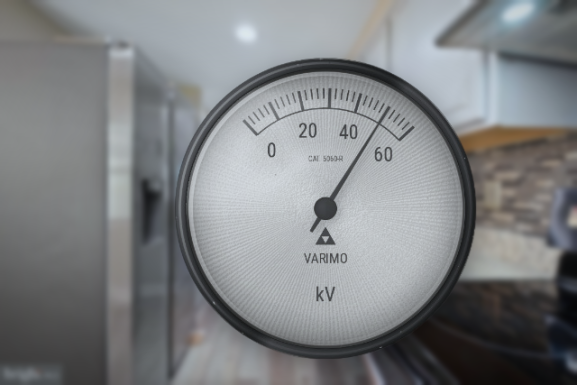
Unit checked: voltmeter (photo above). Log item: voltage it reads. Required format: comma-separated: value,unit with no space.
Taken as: 50,kV
